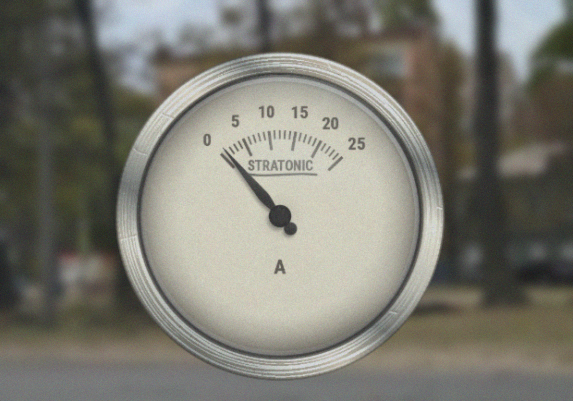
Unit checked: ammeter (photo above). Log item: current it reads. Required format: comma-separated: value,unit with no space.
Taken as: 1,A
